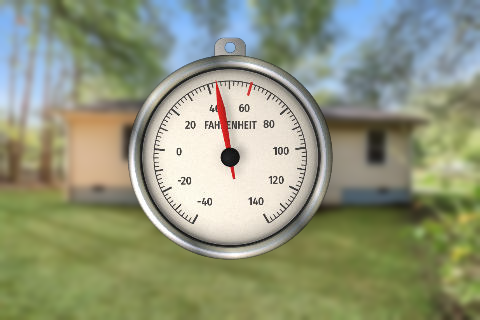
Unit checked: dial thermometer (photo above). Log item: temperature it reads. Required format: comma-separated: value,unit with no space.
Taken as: 44,°F
